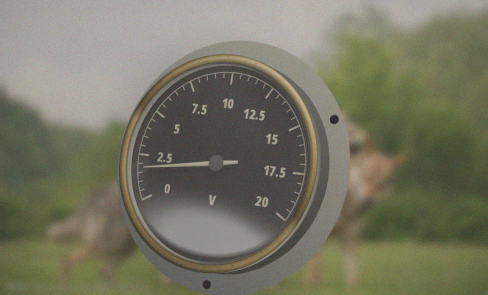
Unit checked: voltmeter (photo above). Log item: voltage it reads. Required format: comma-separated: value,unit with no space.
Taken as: 1.75,V
